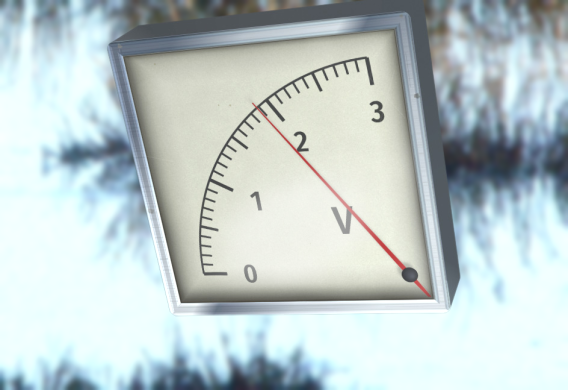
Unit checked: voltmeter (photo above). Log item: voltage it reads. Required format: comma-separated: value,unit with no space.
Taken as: 1.9,V
